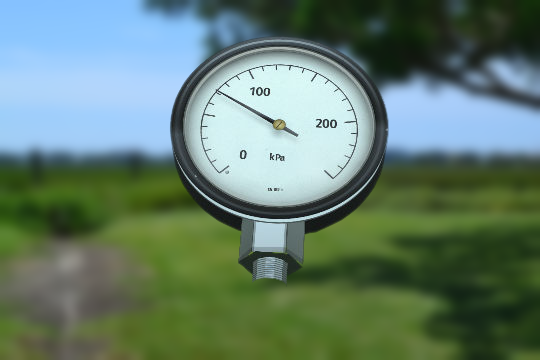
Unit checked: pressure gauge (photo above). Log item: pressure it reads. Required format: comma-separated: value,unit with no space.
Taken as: 70,kPa
